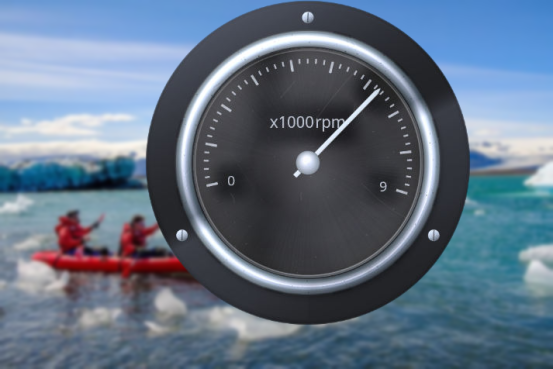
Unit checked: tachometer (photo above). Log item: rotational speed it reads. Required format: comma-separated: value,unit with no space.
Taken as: 6300,rpm
